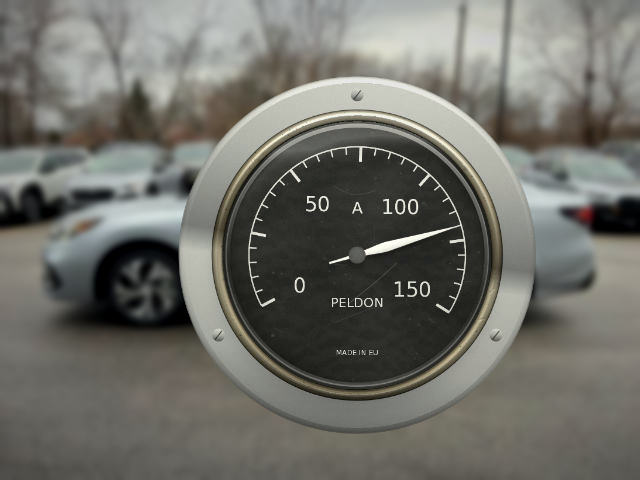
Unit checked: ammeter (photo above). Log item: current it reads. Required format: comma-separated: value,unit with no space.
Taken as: 120,A
